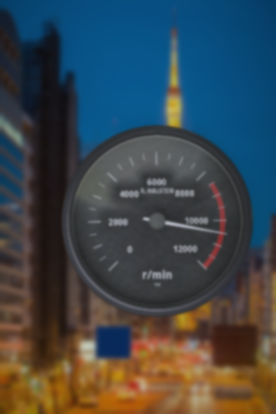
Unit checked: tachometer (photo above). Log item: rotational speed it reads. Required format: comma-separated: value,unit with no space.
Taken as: 10500,rpm
